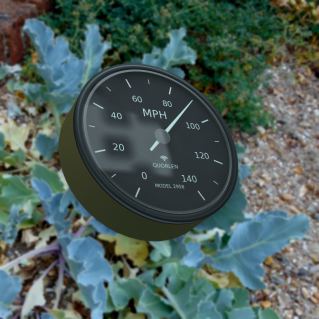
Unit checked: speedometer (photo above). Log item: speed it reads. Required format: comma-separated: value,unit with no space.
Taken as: 90,mph
